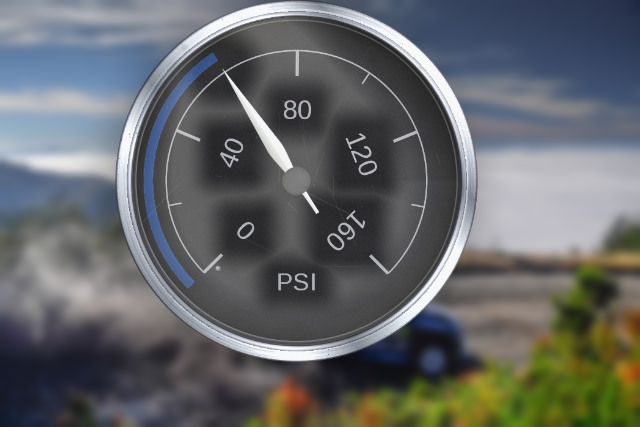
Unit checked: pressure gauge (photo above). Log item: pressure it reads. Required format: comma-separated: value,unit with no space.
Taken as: 60,psi
